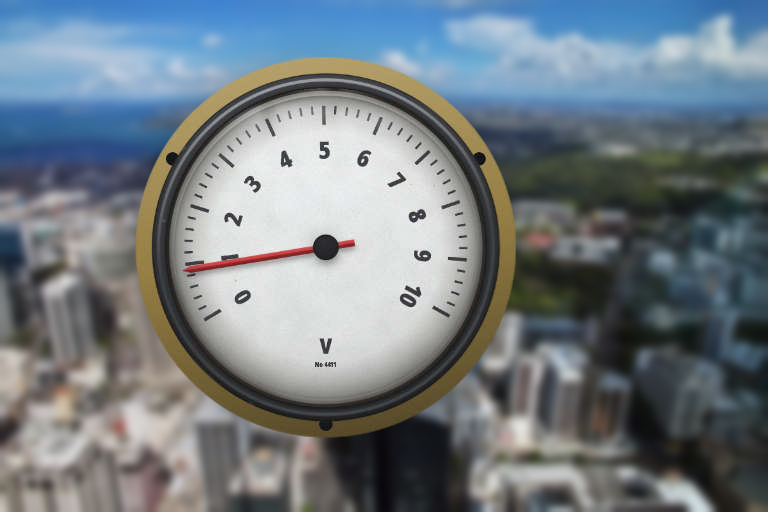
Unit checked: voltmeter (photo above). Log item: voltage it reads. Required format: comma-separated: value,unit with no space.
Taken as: 0.9,V
